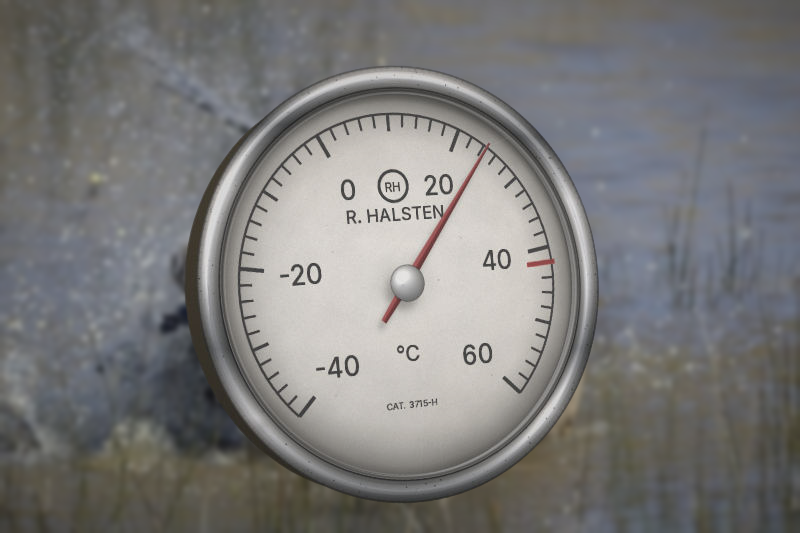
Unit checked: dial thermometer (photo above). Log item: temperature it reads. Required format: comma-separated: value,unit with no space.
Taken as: 24,°C
